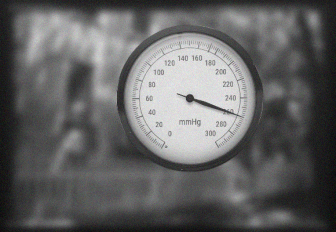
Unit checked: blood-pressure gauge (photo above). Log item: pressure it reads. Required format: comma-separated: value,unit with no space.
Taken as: 260,mmHg
